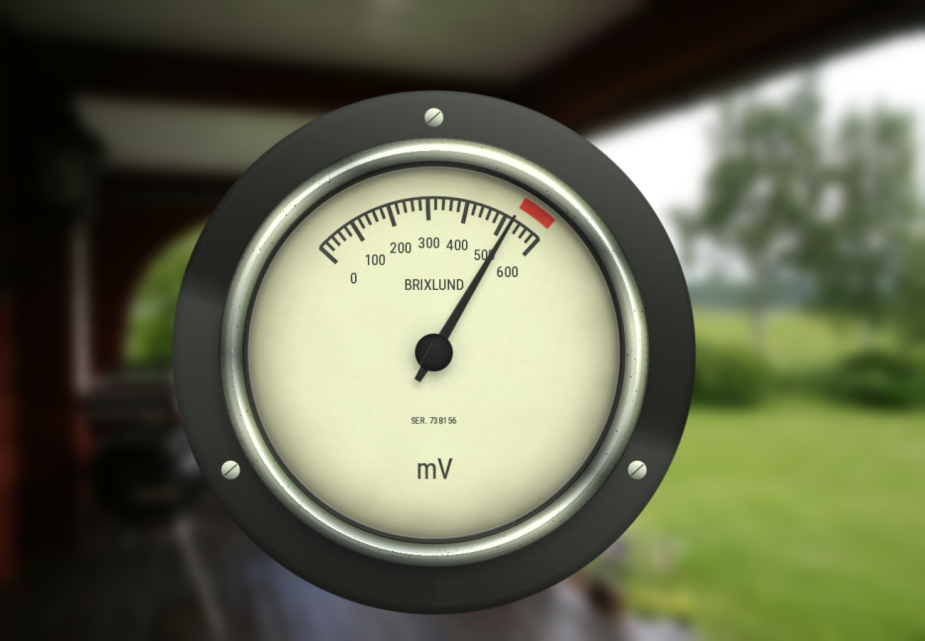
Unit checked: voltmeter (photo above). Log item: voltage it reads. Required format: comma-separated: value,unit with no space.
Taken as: 520,mV
